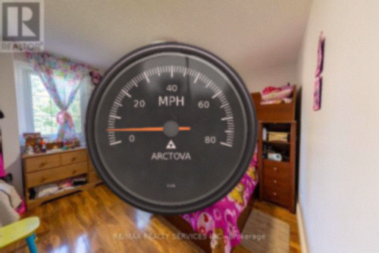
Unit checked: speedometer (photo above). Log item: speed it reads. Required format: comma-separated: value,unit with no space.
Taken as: 5,mph
